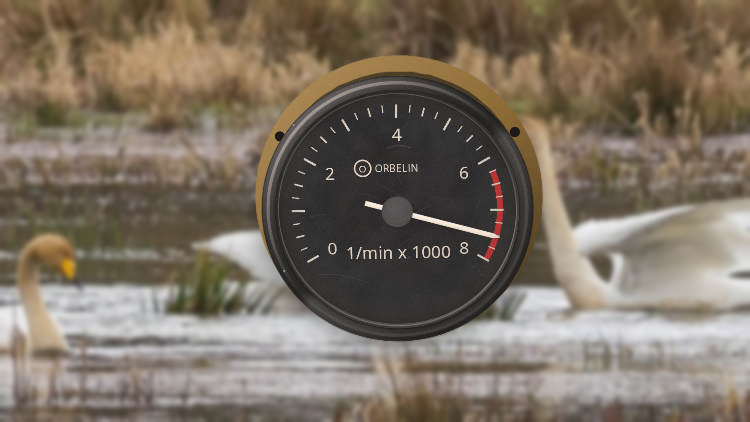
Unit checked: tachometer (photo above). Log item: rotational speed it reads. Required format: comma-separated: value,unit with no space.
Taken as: 7500,rpm
